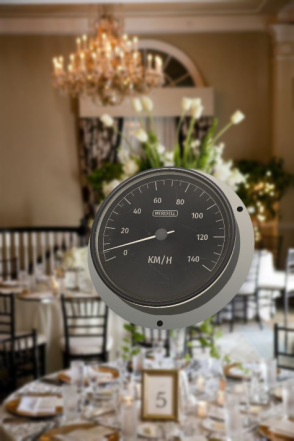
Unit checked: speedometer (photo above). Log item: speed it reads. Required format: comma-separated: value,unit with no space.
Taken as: 5,km/h
